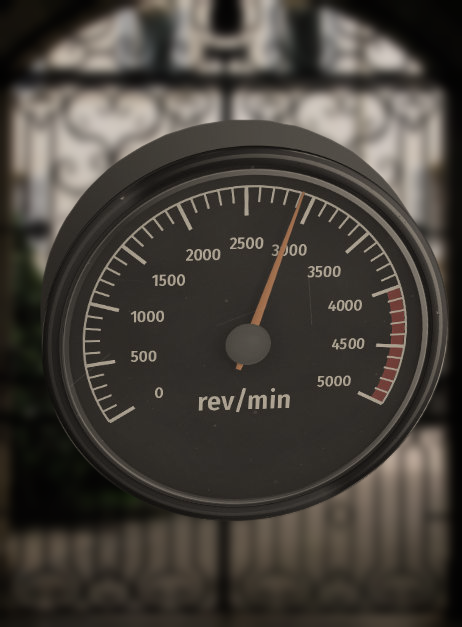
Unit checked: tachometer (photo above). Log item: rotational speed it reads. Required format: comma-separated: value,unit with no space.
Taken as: 2900,rpm
